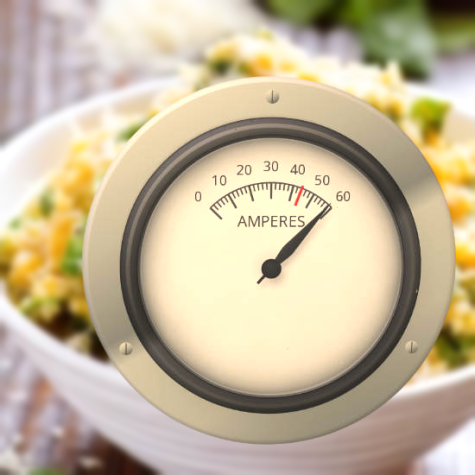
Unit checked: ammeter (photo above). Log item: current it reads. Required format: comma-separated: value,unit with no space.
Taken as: 58,A
